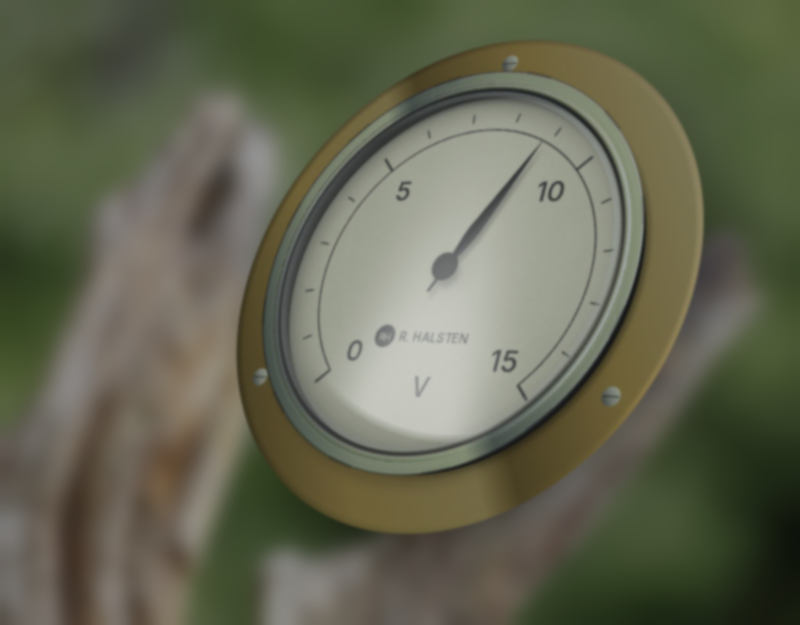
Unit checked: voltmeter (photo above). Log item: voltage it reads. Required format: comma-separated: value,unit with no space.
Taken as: 9,V
